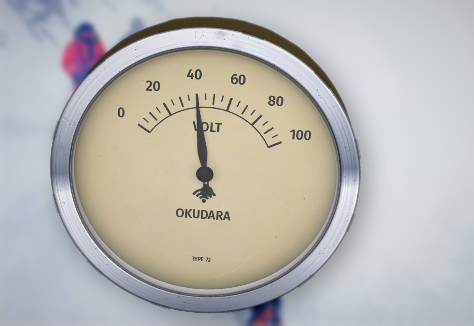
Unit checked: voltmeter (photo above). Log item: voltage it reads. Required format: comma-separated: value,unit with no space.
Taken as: 40,V
